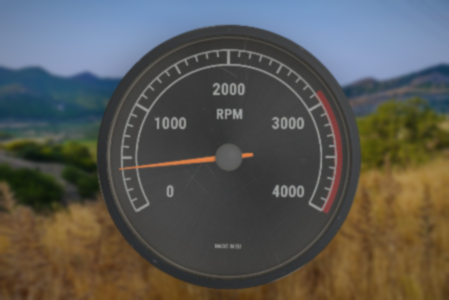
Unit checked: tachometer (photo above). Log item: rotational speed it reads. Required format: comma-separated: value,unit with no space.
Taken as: 400,rpm
